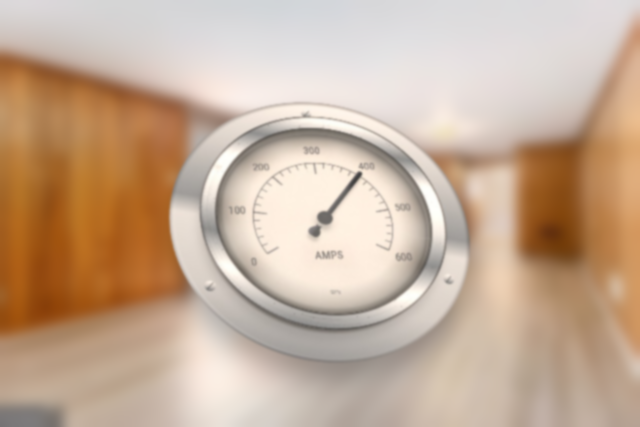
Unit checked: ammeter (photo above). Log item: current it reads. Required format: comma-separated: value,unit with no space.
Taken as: 400,A
